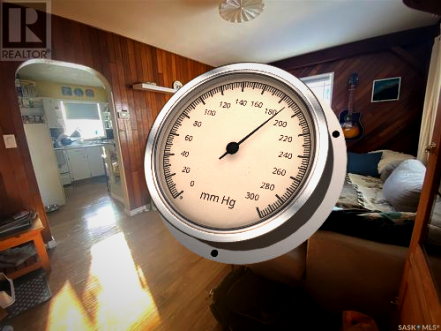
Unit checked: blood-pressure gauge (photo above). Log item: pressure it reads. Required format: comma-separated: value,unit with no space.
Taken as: 190,mmHg
